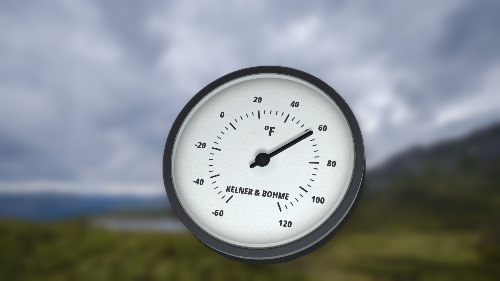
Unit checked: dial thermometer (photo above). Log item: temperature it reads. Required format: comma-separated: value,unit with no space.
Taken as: 60,°F
